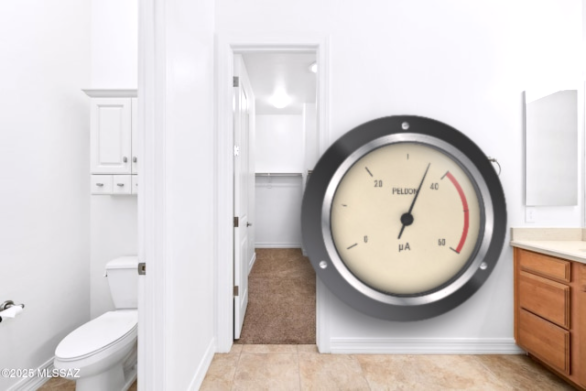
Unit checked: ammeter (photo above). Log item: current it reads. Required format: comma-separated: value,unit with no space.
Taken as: 35,µA
